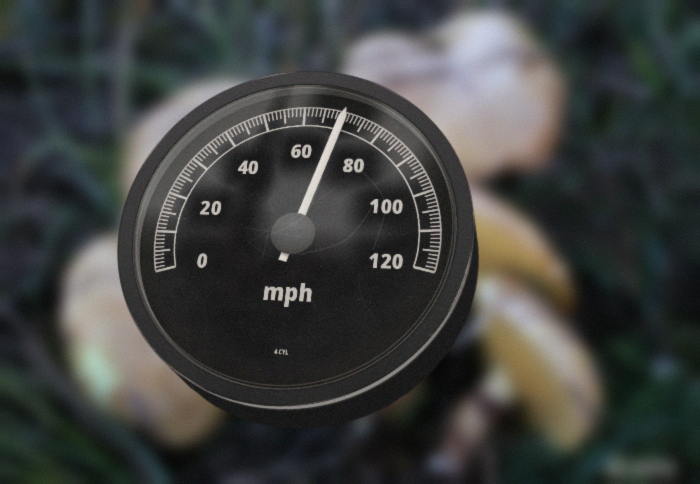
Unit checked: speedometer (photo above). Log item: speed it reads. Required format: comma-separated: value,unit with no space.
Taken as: 70,mph
